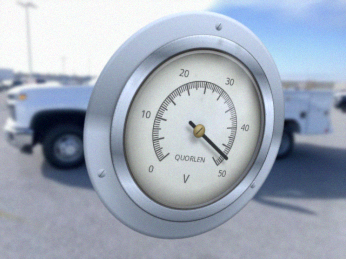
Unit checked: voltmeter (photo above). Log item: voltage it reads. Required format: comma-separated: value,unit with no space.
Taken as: 47.5,V
